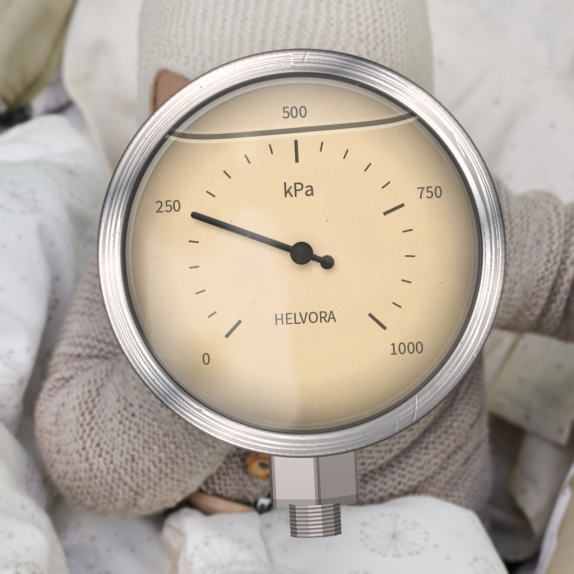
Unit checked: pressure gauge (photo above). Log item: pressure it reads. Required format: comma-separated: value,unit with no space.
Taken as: 250,kPa
